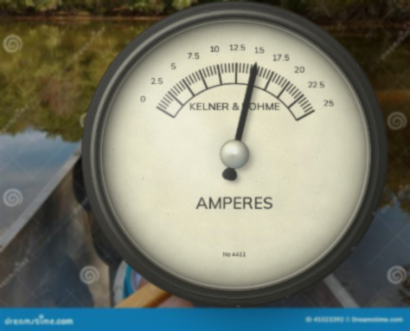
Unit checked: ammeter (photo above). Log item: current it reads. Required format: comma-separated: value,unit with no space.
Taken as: 15,A
